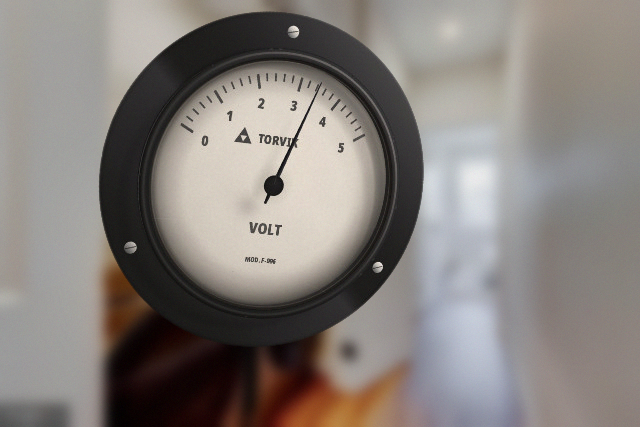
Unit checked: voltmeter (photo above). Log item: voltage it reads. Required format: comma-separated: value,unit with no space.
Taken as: 3.4,V
